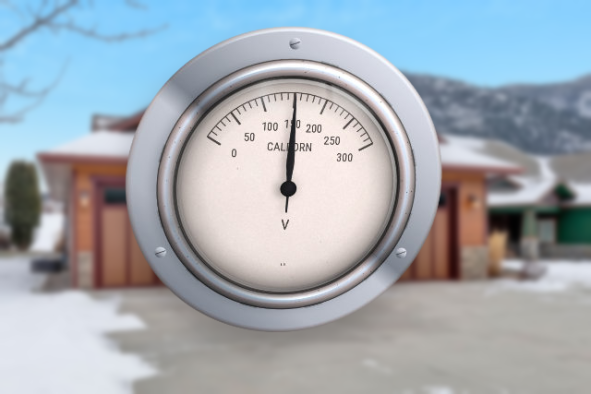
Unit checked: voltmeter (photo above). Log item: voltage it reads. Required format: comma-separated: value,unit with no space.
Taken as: 150,V
